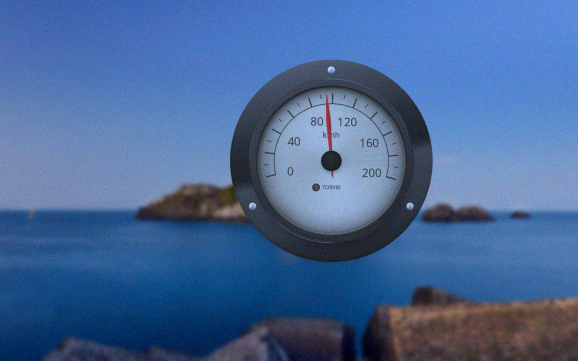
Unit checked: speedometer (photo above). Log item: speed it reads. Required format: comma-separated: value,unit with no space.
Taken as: 95,km/h
